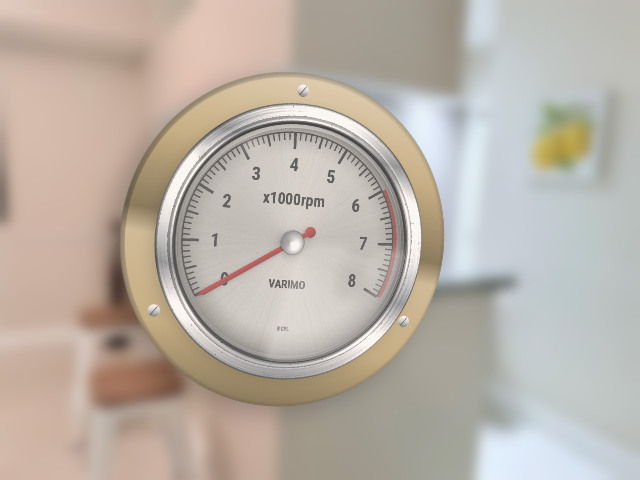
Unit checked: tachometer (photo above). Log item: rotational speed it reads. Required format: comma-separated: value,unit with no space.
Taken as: 0,rpm
